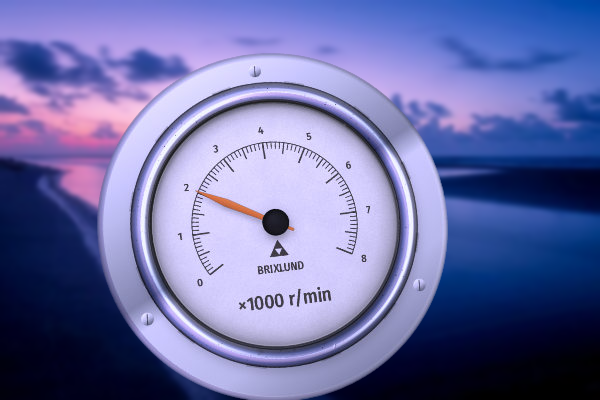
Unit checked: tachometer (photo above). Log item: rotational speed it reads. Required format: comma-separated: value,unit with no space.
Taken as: 2000,rpm
